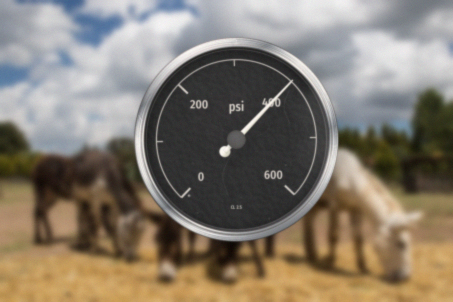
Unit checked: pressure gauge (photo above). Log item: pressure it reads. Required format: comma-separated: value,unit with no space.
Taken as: 400,psi
